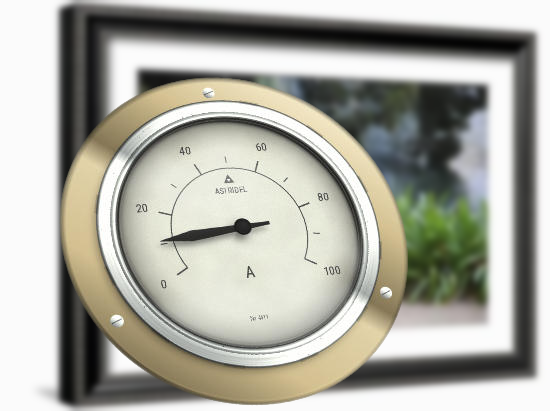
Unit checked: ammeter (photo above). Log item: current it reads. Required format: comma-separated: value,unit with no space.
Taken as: 10,A
